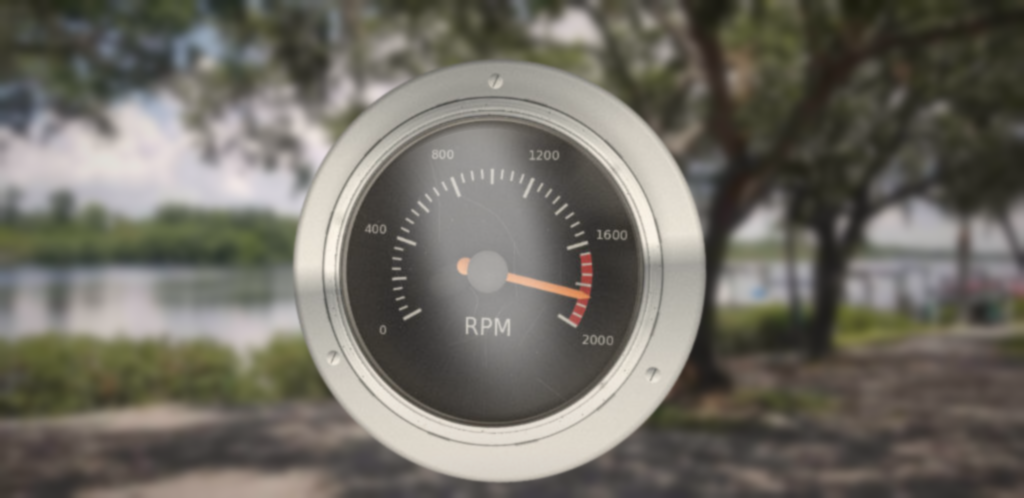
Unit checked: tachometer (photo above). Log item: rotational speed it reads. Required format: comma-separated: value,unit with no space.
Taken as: 1850,rpm
